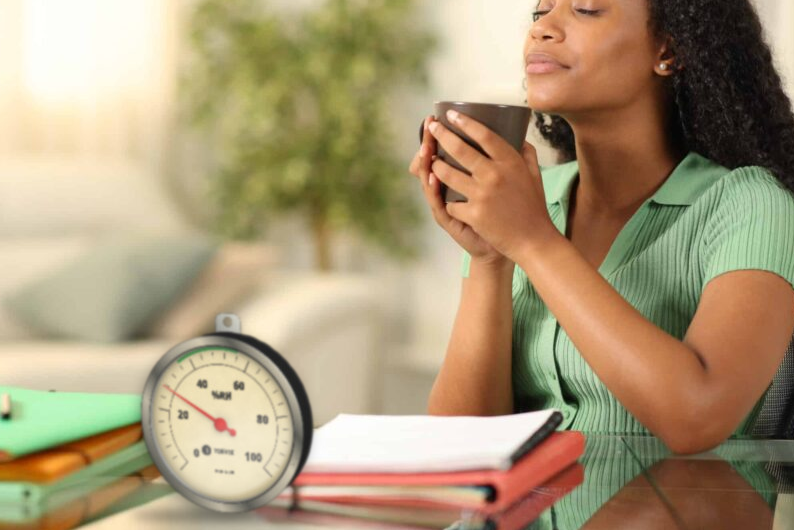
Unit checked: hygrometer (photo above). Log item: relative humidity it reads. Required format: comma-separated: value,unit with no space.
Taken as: 28,%
